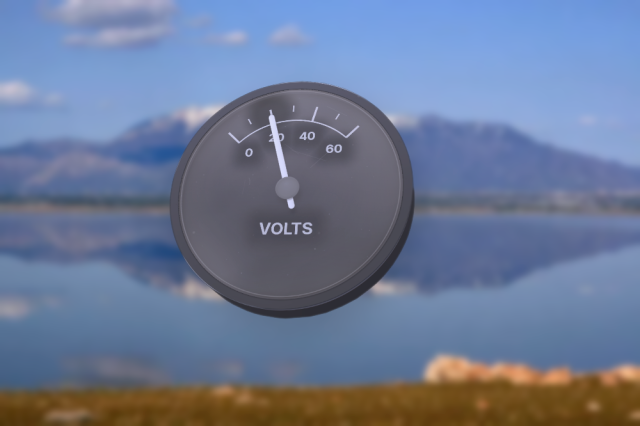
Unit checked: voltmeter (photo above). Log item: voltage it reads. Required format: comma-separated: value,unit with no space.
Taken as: 20,V
